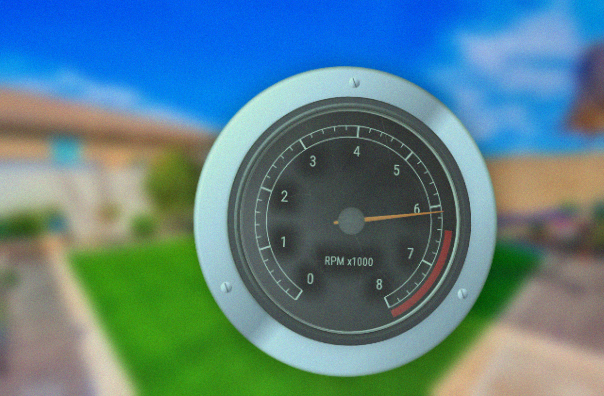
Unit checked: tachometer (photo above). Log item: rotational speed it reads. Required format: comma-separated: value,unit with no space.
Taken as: 6100,rpm
